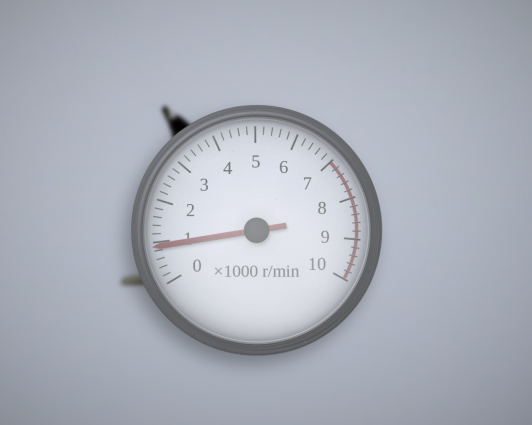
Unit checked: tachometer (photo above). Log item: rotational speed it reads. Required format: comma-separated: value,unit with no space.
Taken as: 900,rpm
